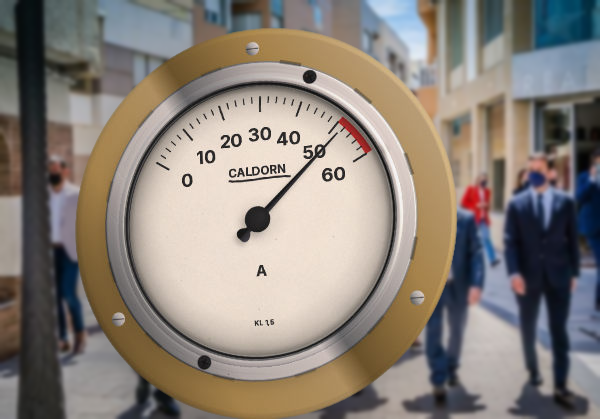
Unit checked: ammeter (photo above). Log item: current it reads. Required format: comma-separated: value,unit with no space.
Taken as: 52,A
